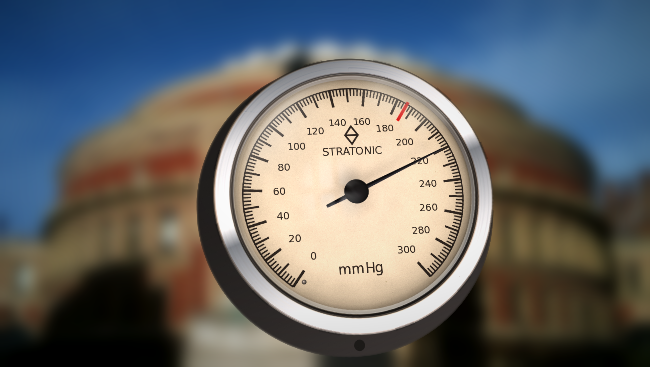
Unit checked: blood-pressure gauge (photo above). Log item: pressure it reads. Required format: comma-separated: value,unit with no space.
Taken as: 220,mmHg
